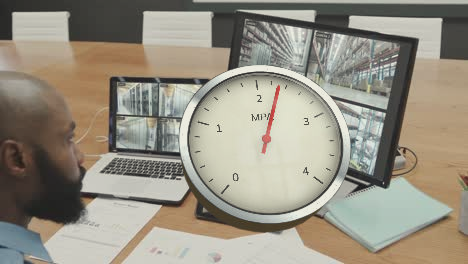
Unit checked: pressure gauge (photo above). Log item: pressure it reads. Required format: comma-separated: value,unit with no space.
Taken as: 2.3,MPa
